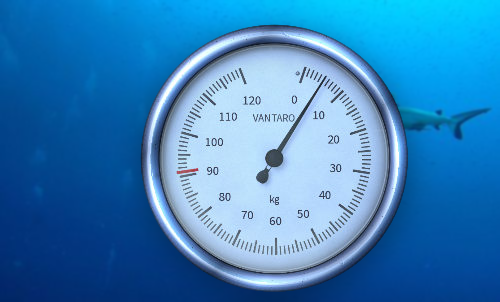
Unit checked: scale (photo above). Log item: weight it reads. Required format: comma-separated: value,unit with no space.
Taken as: 5,kg
